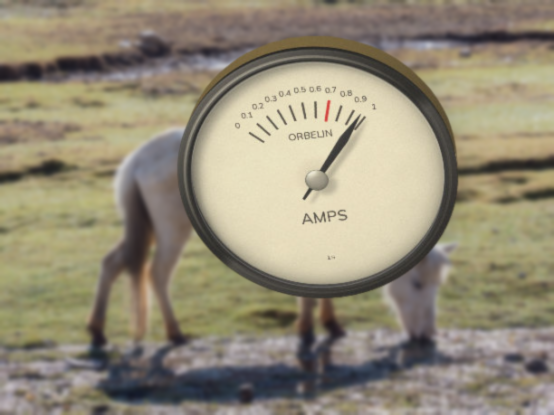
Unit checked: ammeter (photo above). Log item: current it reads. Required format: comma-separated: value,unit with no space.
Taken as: 0.95,A
